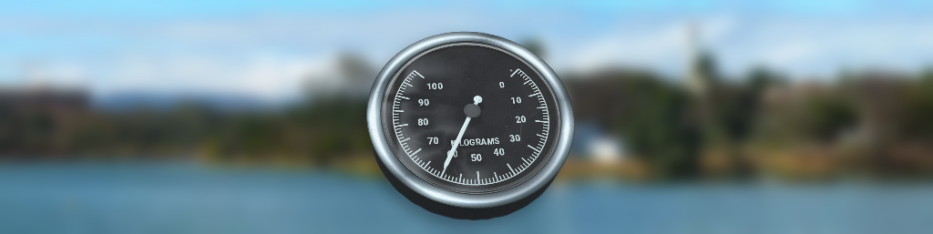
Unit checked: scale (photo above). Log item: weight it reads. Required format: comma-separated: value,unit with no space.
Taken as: 60,kg
